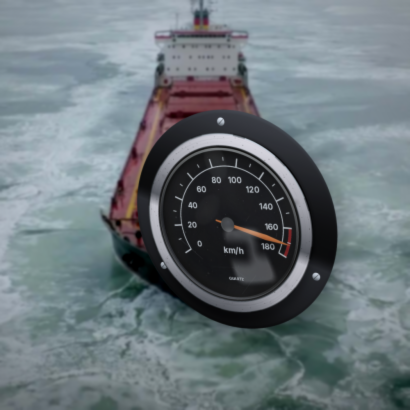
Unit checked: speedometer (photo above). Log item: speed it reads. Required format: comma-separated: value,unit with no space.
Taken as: 170,km/h
